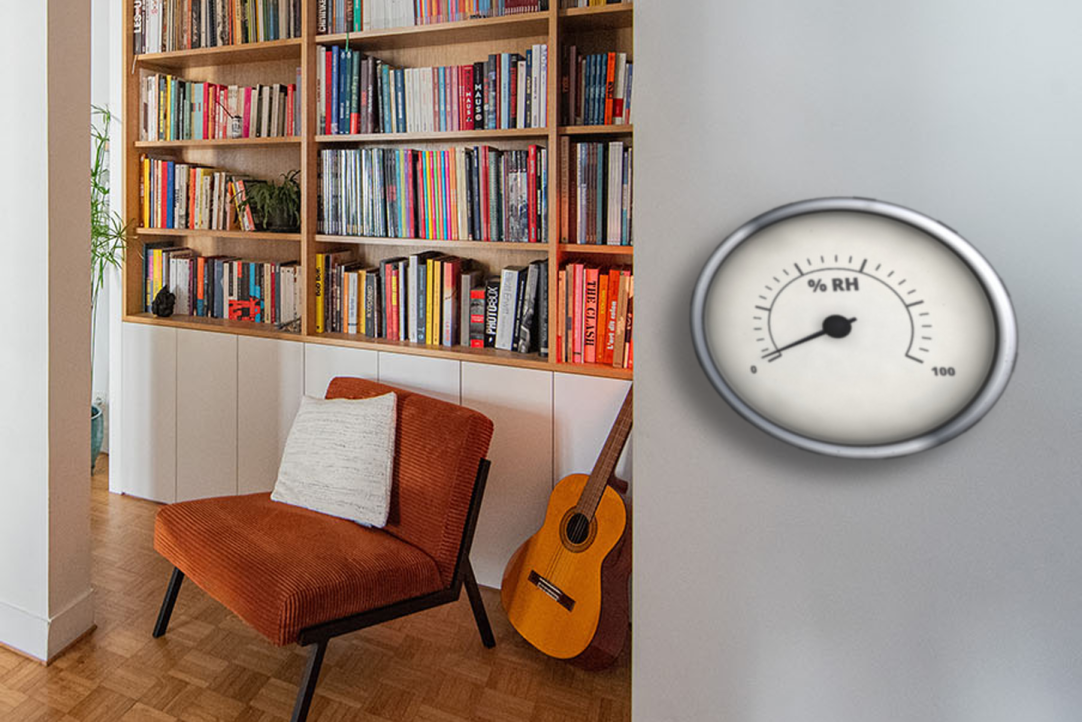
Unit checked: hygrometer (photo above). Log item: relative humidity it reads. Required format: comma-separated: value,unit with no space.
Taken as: 2,%
